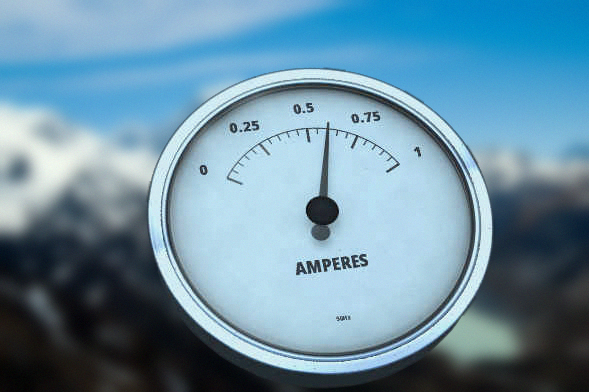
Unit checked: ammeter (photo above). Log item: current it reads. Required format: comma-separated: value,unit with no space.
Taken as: 0.6,A
